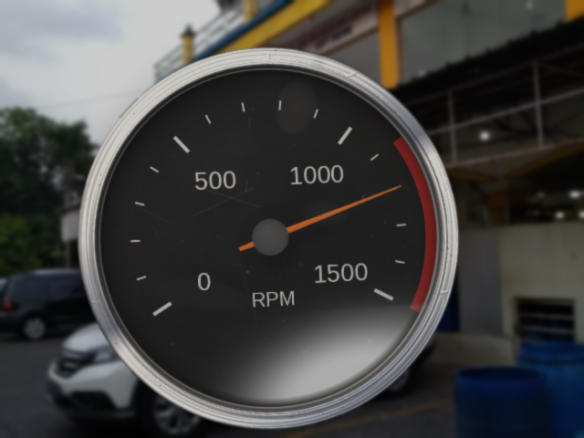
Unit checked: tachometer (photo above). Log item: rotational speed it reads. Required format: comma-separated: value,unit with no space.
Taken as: 1200,rpm
